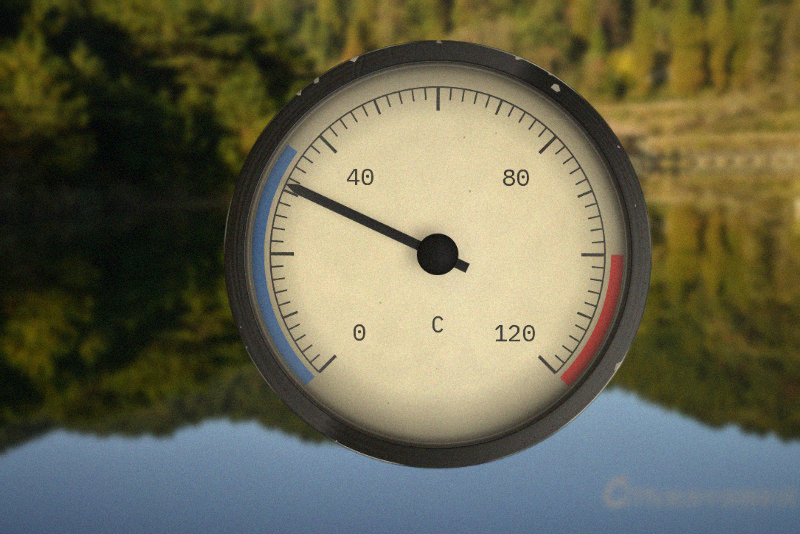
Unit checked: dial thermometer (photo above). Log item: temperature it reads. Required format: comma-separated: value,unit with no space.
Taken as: 31,°C
